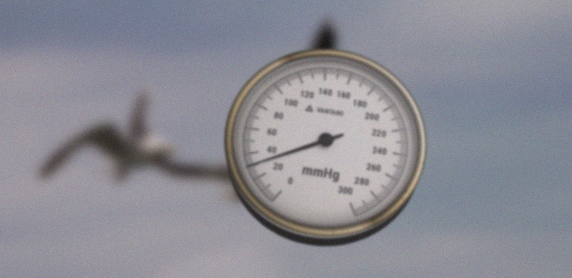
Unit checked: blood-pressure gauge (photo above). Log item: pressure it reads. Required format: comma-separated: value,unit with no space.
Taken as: 30,mmHg
